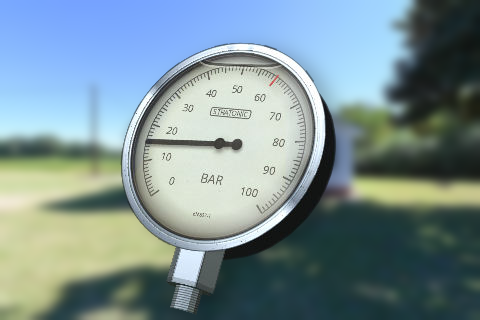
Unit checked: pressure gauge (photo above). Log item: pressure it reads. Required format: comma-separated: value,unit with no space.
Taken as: 15,bar
